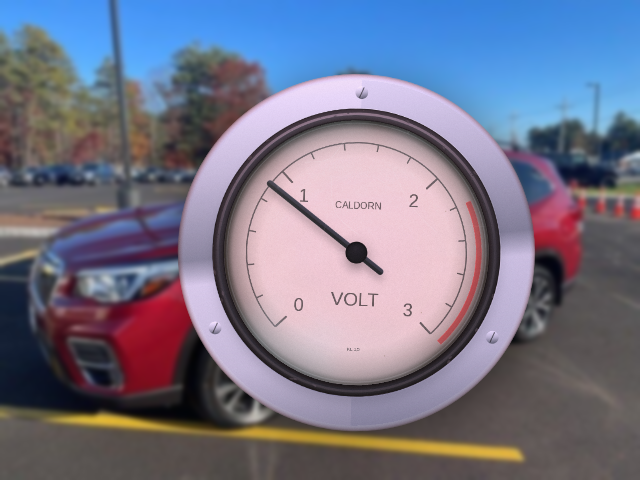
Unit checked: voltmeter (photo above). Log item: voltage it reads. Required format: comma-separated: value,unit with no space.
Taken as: 0.9,V
